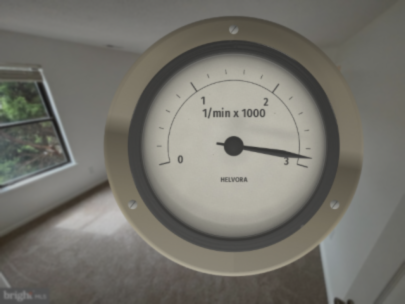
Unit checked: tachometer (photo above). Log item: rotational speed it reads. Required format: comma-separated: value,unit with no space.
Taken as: 2900,rpm
